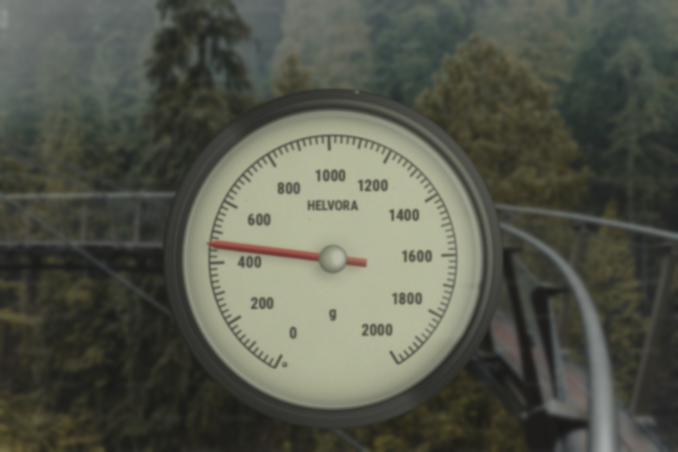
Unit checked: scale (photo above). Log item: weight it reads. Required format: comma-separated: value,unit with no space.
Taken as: 460,g
